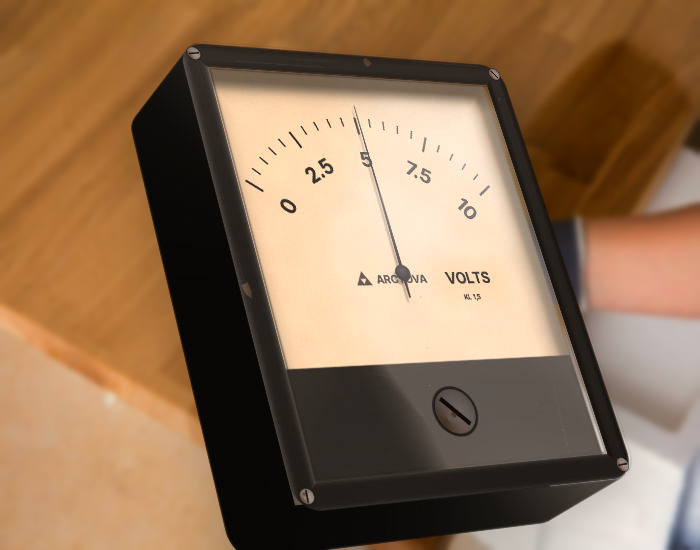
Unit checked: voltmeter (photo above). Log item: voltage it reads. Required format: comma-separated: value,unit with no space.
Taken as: 5,V
